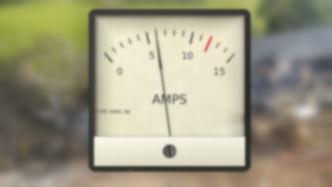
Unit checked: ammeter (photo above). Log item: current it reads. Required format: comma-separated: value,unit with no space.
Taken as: 6,A
